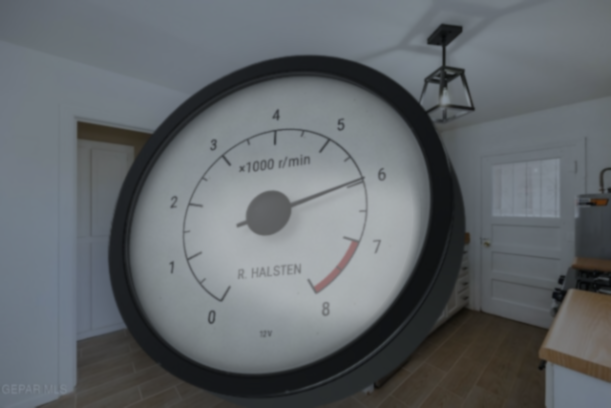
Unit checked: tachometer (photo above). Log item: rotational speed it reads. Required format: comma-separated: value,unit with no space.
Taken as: 6000,rpm
